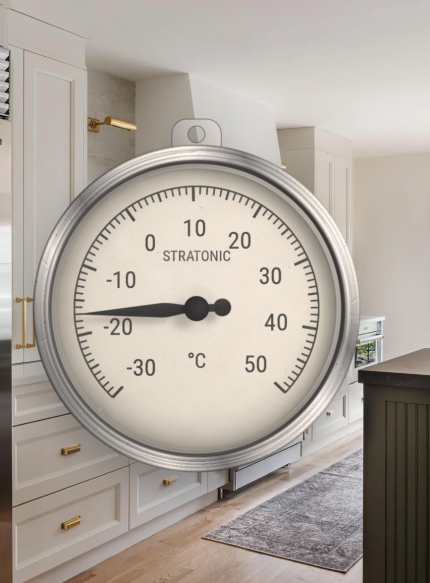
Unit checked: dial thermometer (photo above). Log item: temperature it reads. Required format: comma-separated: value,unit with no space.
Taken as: -17,°C
